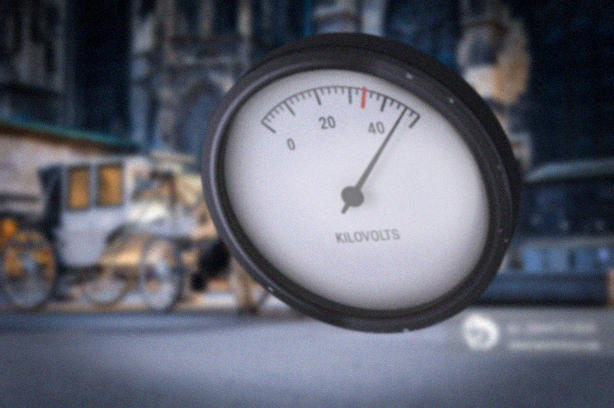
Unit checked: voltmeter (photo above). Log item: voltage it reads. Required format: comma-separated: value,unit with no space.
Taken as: 46,kV
